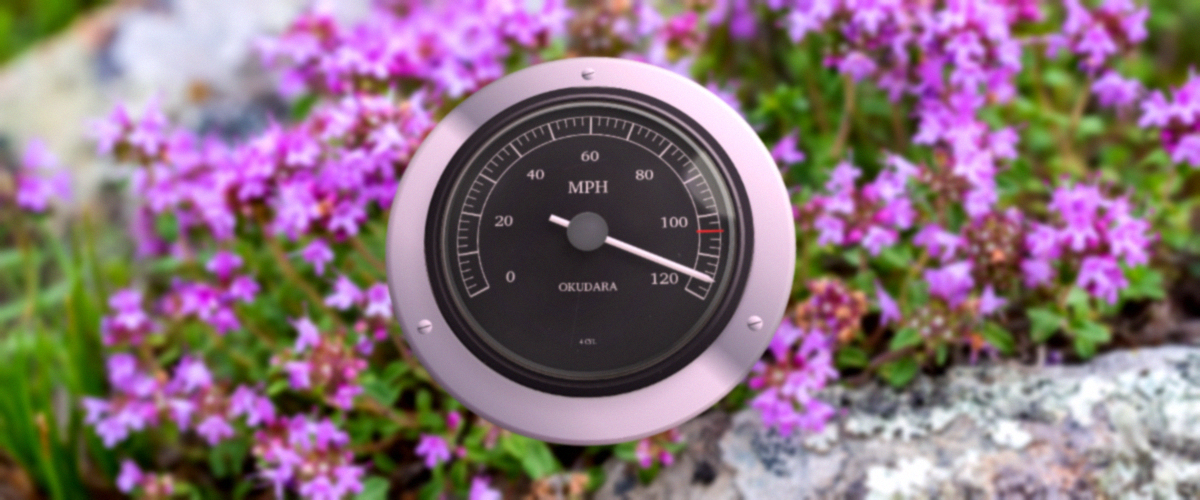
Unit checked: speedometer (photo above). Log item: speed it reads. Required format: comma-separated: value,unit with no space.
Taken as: 116,mph
